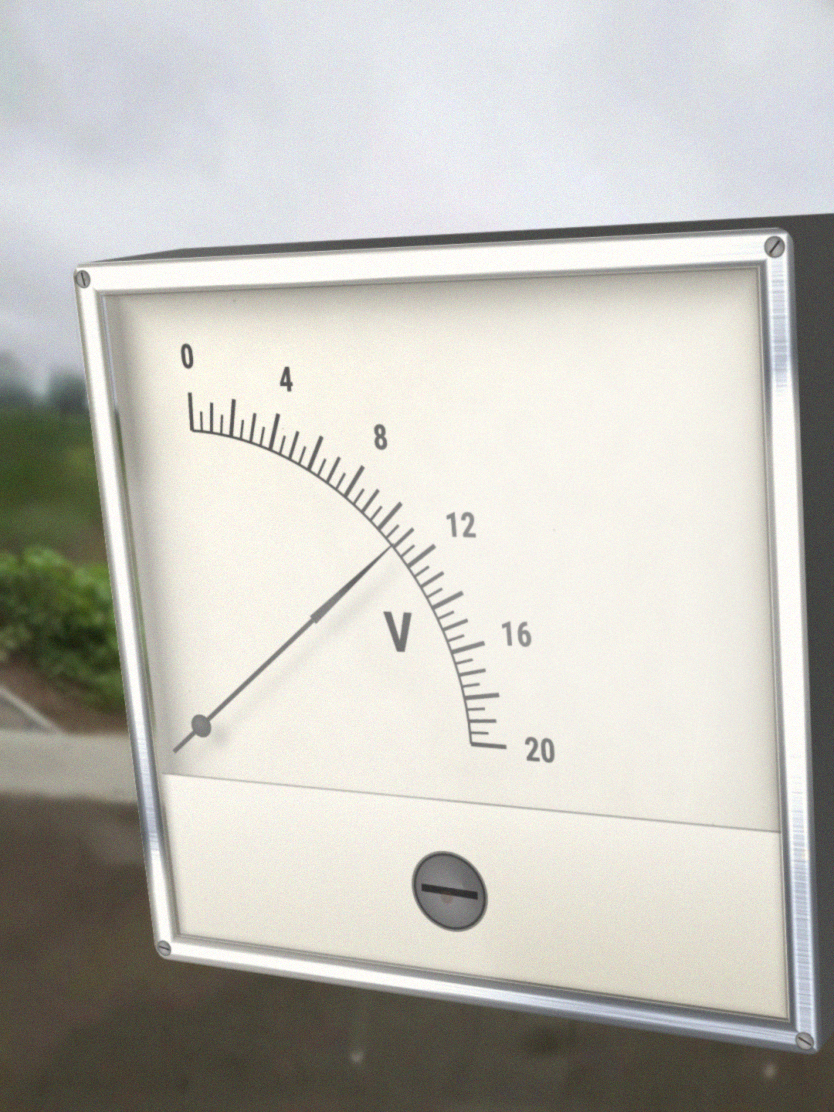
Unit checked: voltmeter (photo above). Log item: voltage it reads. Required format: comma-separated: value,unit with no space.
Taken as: 11,V
